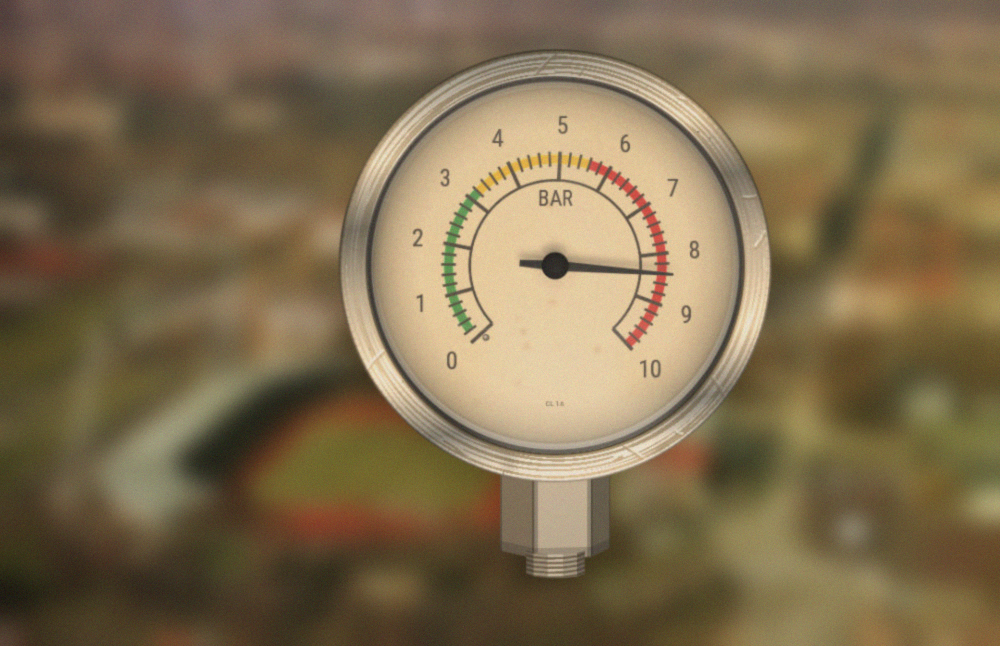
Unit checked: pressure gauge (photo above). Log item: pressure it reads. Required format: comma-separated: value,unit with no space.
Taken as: 8.4,bar
